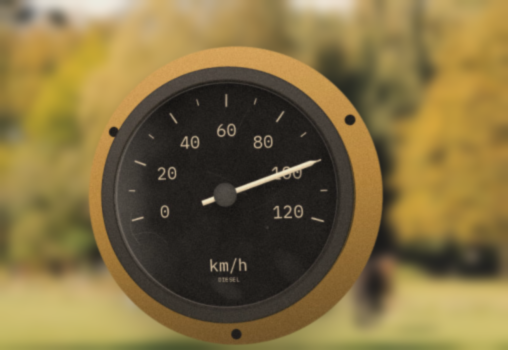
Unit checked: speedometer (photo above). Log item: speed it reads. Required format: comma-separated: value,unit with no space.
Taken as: 100,km/h
